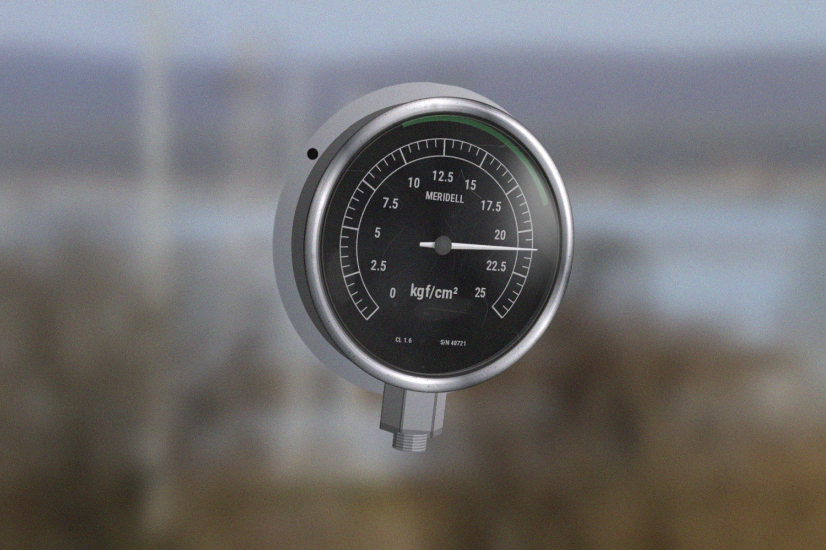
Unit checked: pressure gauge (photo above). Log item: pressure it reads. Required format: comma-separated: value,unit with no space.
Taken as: 21,kg/cm²
